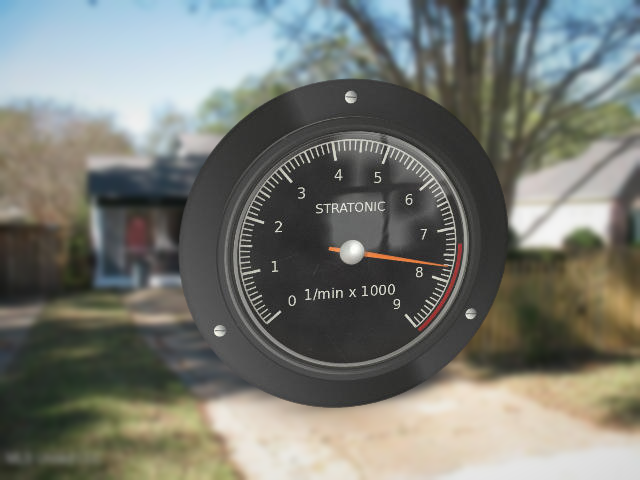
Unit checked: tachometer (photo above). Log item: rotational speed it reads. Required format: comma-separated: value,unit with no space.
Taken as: 7700,rpm
